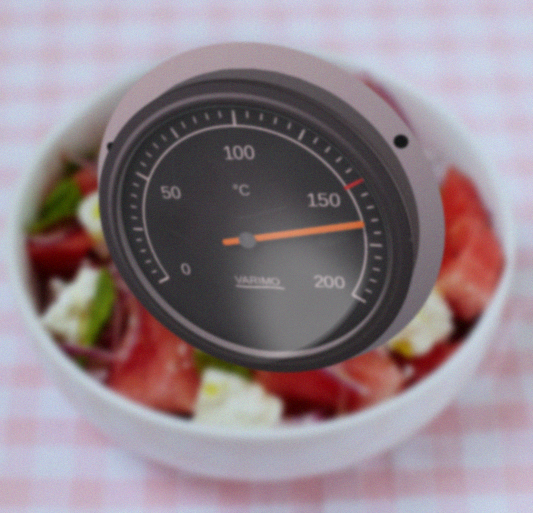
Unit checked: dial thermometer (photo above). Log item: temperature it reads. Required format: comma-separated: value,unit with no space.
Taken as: 165,°C
